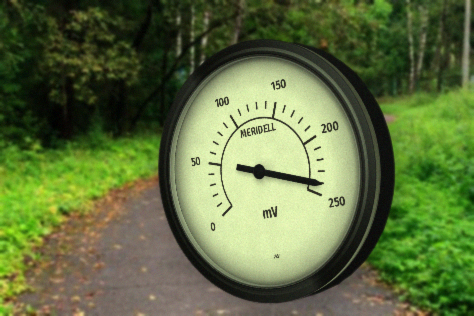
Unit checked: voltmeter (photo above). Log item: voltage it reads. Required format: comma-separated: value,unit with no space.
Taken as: 240,mV
